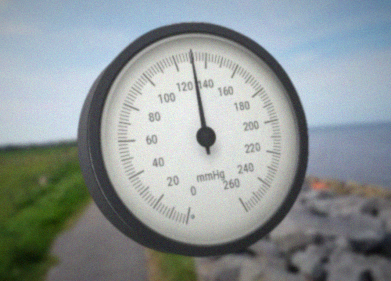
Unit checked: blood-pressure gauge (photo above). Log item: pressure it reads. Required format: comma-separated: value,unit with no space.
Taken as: 130,mmHg
